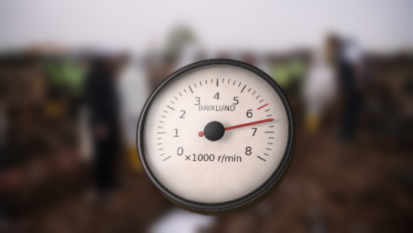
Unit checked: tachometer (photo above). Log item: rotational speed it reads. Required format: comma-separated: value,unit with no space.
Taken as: 6600,rpm
